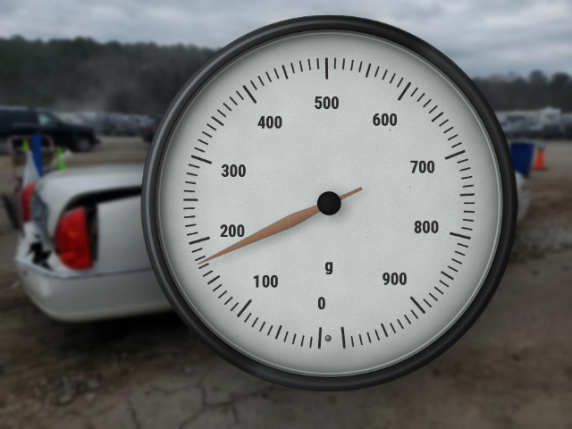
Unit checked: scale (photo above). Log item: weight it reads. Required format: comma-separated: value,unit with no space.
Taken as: 175,g
